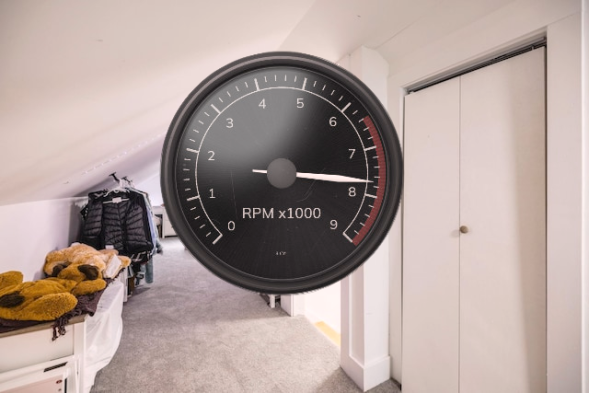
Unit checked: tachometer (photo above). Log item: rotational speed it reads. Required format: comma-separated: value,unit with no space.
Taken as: 7700,rpm
